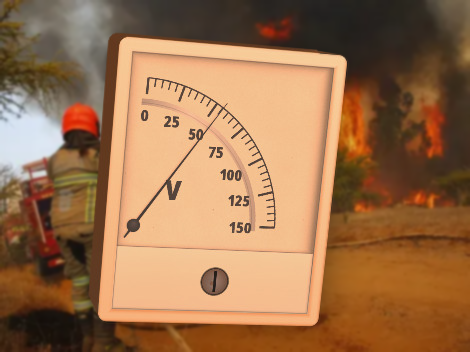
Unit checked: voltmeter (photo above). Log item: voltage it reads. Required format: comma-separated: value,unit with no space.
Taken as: 55,V
